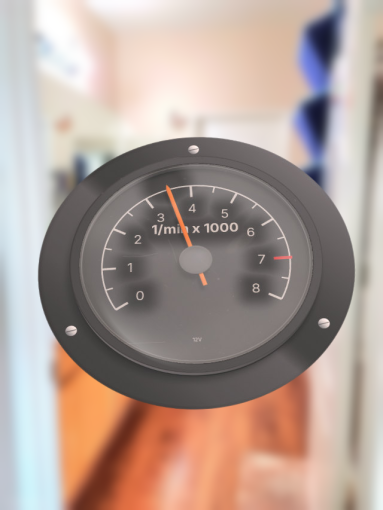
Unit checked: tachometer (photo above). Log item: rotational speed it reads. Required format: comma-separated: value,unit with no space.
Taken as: 3500,rpm
